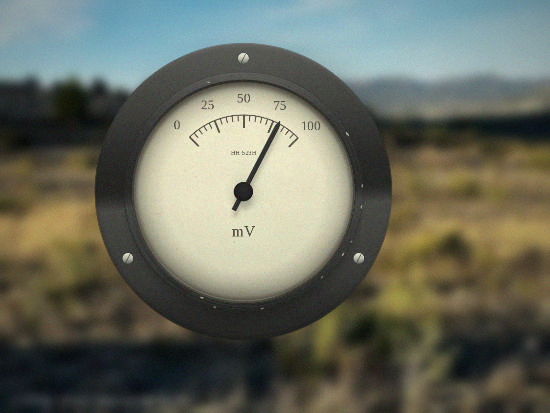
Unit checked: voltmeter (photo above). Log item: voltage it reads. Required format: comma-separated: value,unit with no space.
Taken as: 80,mV
